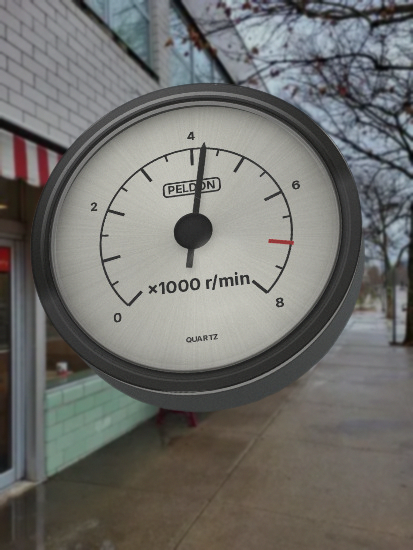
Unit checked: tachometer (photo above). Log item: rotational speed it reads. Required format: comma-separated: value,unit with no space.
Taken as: 4250,rpm
